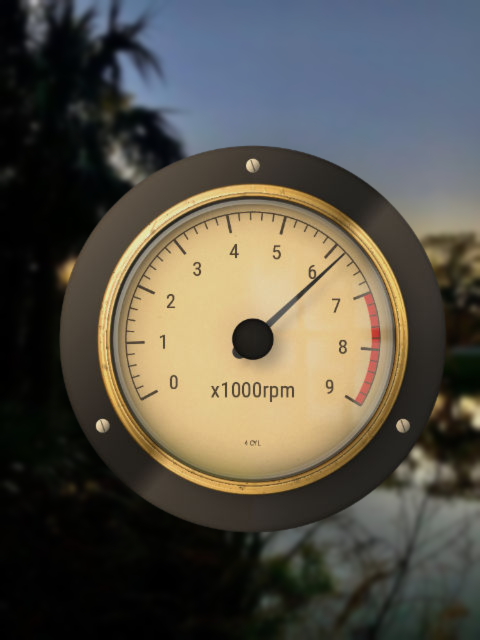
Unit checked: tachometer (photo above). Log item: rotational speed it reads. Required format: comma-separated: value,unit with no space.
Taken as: 6200,rpm
